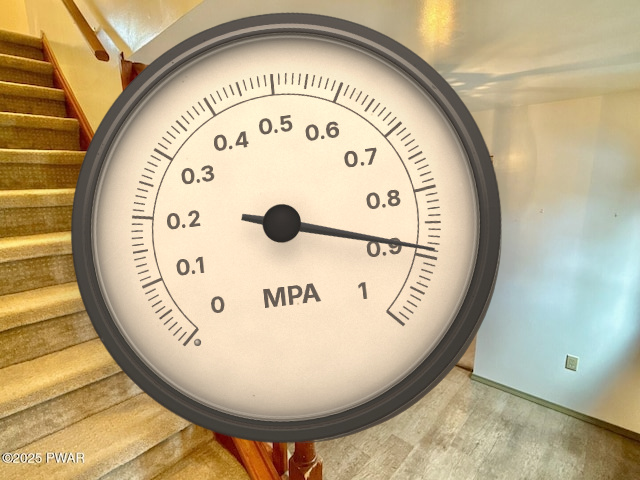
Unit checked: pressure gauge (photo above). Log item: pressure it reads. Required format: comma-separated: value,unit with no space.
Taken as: 0.89,MPa
